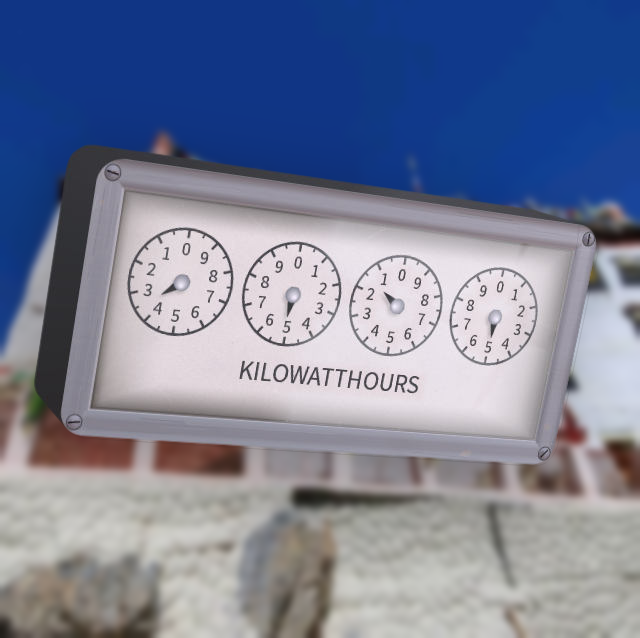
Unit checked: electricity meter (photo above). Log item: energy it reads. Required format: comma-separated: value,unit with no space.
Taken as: 3515,kWh
